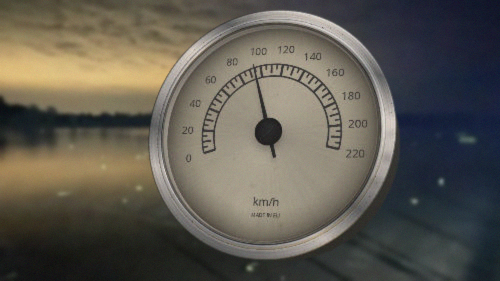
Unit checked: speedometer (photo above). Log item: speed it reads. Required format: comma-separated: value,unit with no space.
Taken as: 95,km/h
